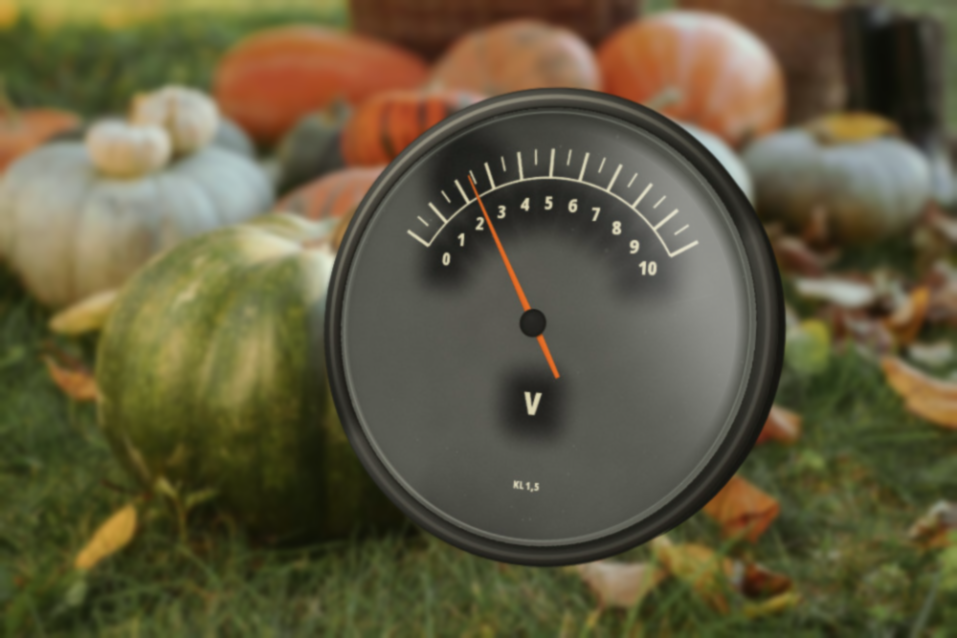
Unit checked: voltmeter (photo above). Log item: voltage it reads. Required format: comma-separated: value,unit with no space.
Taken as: 2.5,V
